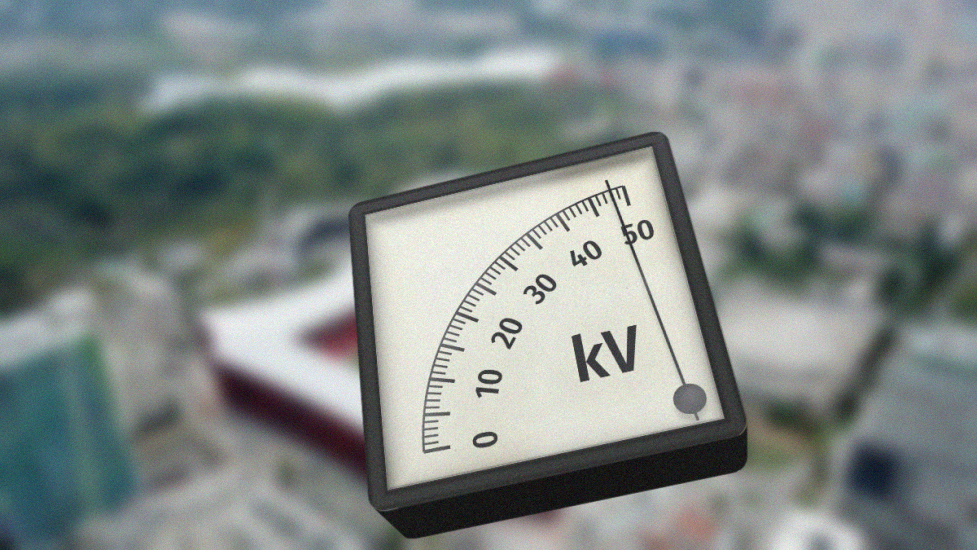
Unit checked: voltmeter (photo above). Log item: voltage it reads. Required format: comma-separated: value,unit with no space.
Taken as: 48,kV
